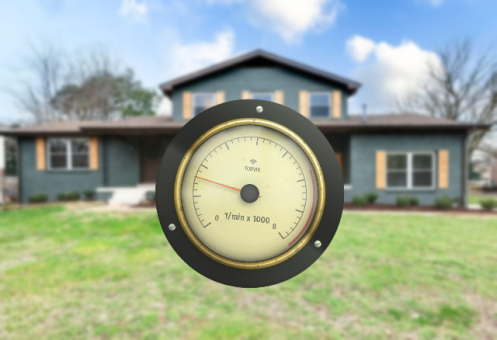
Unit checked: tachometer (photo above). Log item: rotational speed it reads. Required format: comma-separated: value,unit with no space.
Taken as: 1600,rpm
